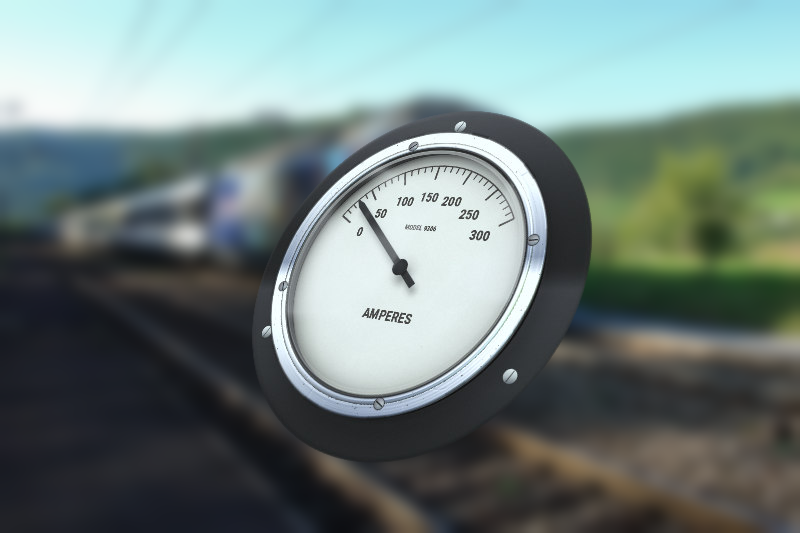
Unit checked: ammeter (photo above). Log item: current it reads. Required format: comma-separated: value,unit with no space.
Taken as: 30,A
